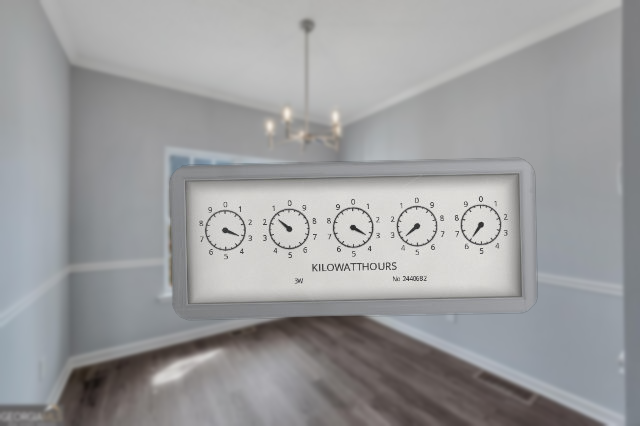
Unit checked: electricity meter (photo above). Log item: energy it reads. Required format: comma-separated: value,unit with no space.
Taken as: 31336,kWh
